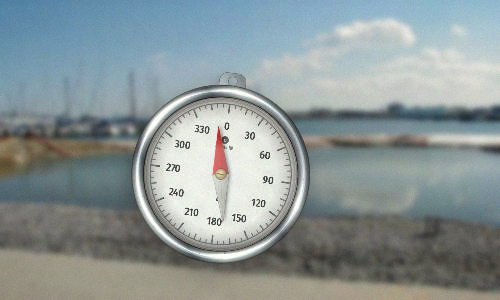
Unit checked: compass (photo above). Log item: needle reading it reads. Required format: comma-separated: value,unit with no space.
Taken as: 350,°
